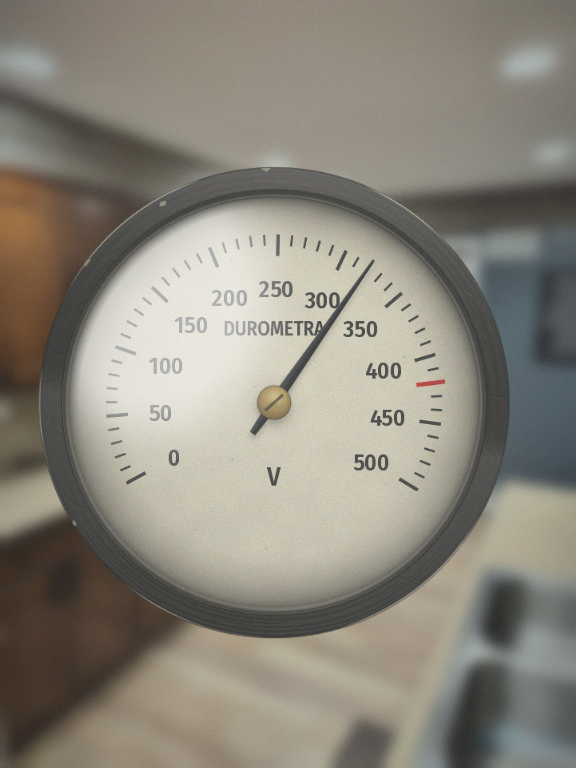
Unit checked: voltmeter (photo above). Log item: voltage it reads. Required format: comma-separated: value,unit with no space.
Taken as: 320,V
